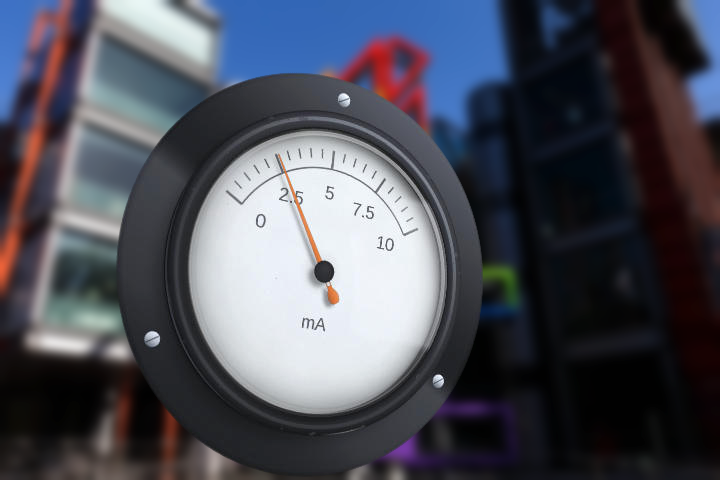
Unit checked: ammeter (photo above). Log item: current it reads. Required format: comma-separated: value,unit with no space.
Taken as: 2.5,mA
